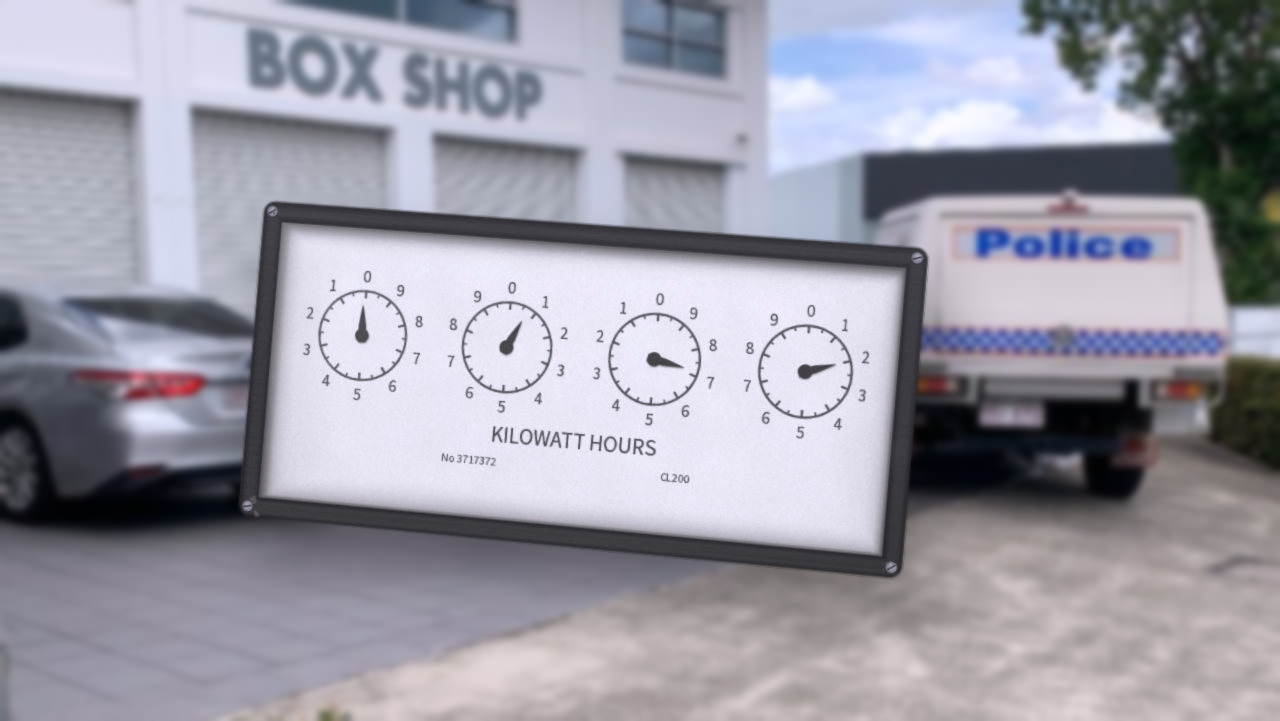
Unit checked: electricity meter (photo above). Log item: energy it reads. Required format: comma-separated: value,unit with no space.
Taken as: 72,kWh
